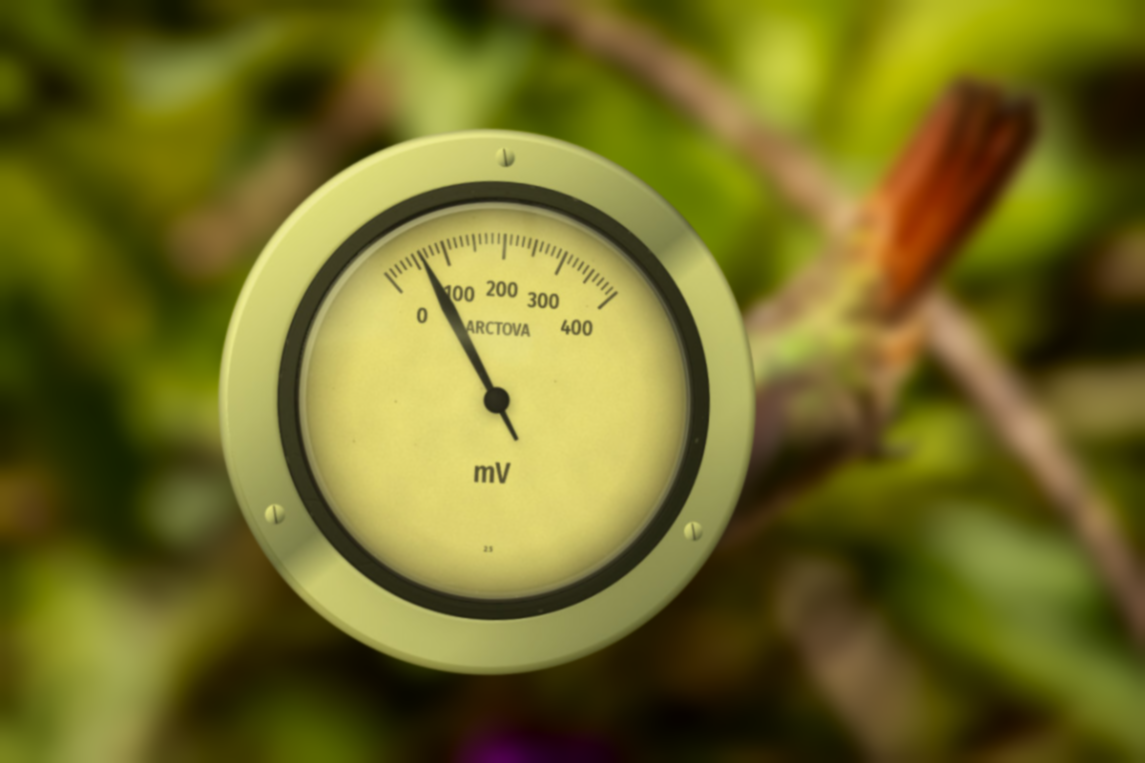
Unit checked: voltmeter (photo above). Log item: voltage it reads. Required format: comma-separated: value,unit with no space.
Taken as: 60,mV
